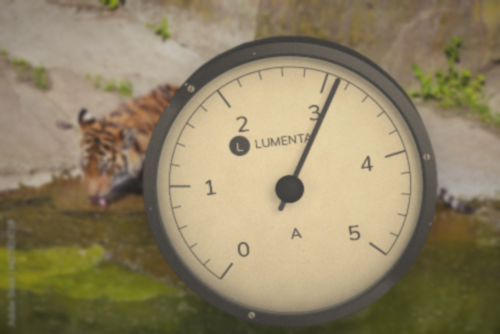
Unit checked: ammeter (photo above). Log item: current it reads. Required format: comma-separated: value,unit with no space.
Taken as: 3.1,A
